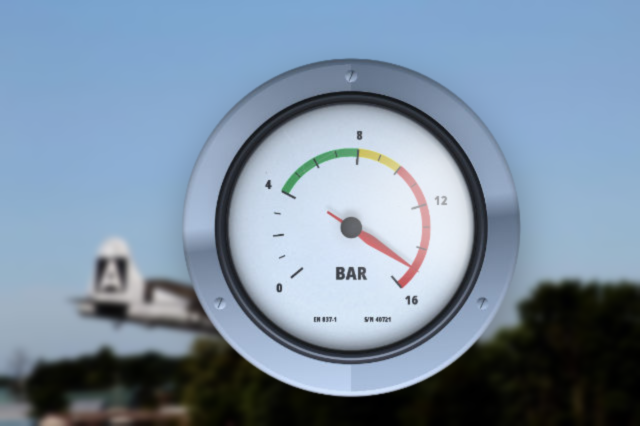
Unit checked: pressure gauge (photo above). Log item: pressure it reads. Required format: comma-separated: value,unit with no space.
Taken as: 15,bar
